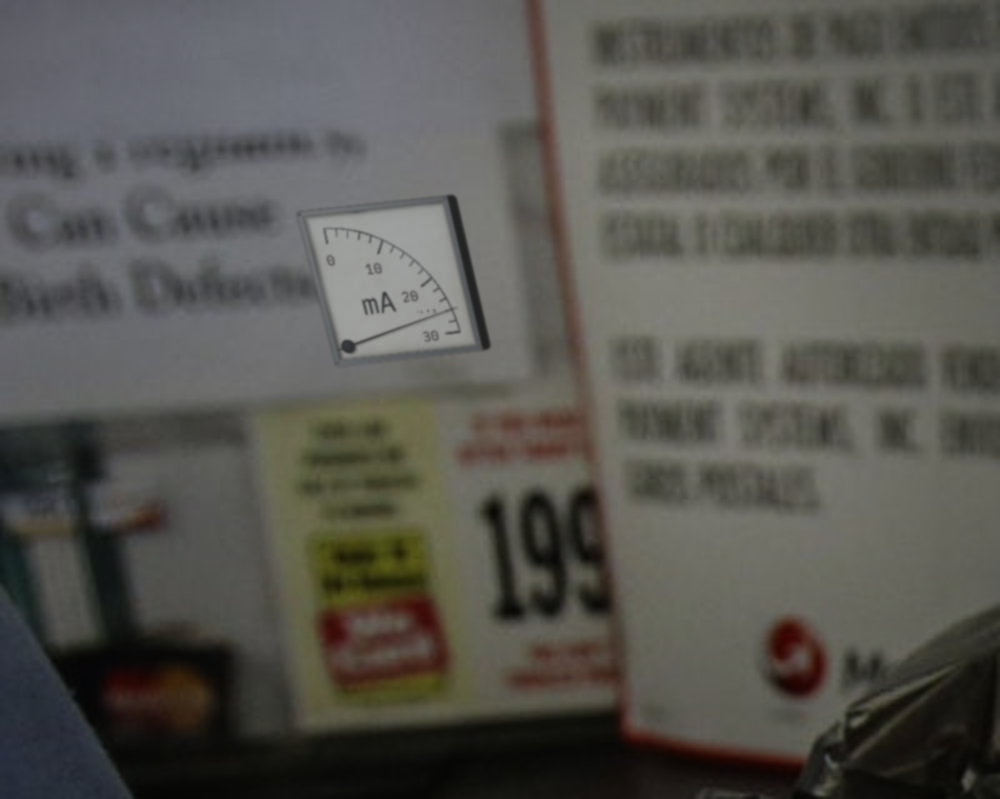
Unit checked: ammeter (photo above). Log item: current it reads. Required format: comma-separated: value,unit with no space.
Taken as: 26,mA
